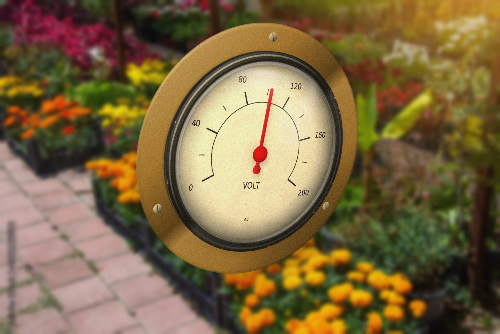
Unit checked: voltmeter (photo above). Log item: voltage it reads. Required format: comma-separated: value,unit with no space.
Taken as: 100,V
